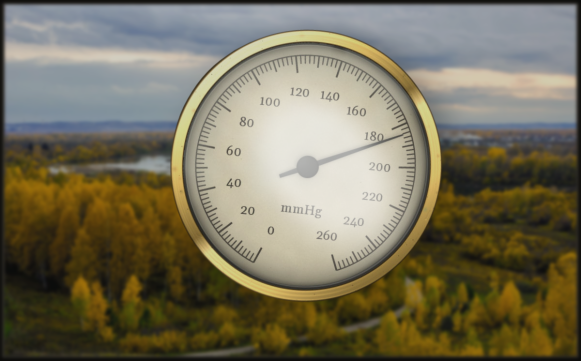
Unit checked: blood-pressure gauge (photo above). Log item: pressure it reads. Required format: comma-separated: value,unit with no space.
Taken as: 184,mmHg
